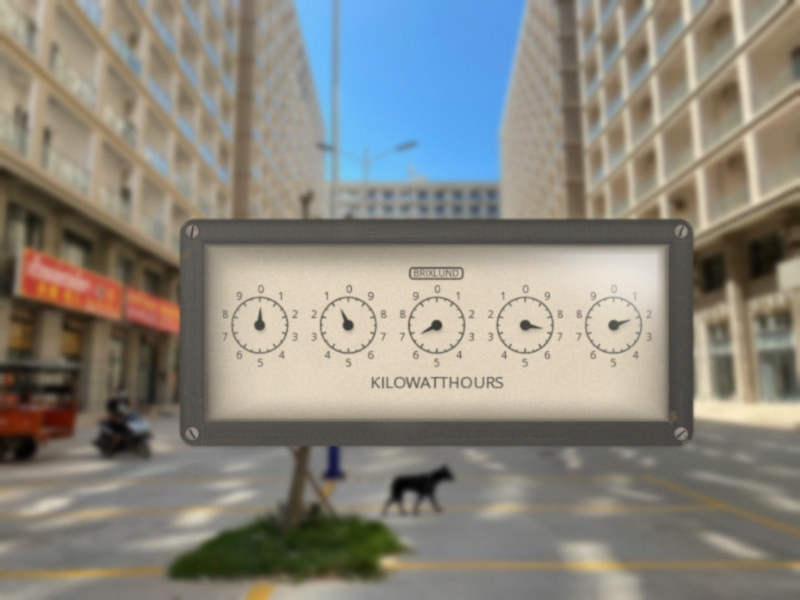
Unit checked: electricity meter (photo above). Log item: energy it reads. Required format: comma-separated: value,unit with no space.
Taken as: 672,kWh
